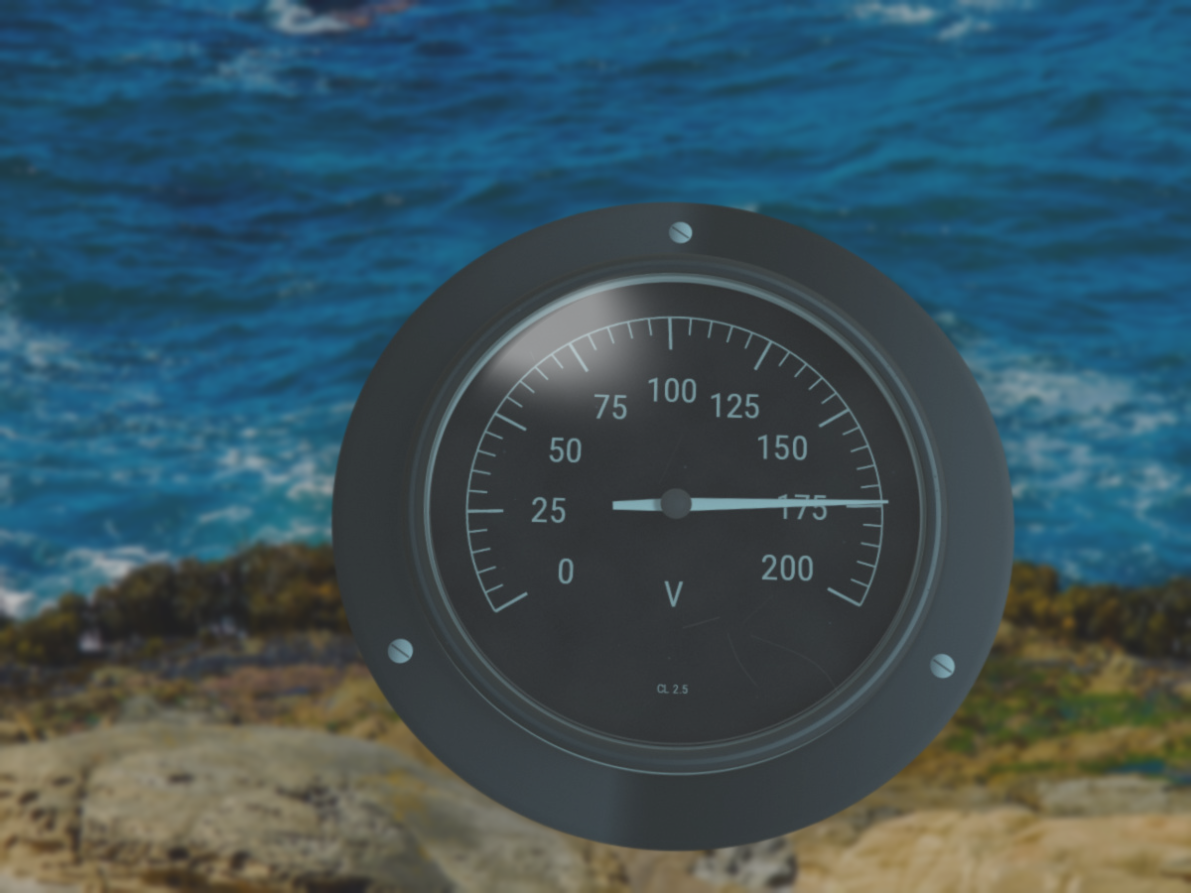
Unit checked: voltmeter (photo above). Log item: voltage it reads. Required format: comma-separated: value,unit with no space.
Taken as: 175,V
